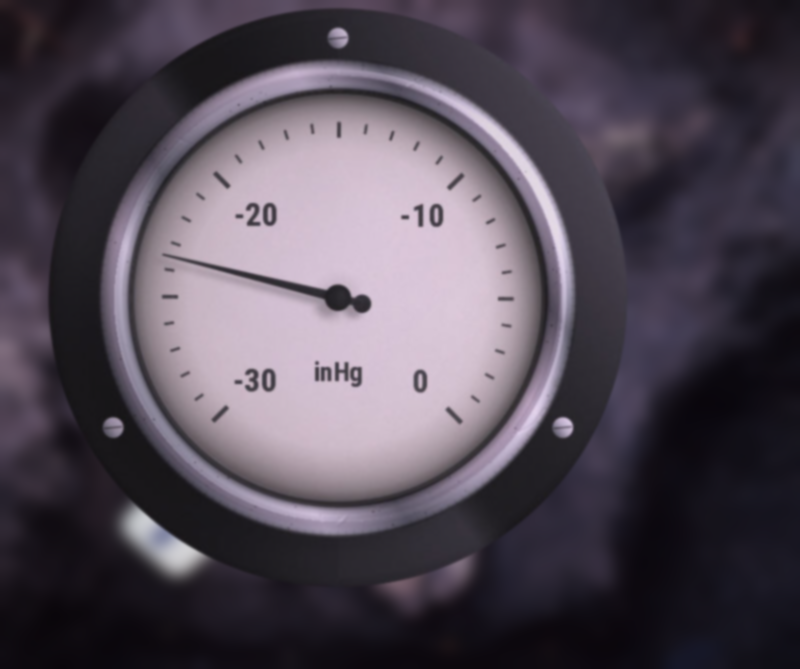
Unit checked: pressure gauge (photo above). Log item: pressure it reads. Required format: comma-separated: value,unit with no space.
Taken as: -23.5,inHg
